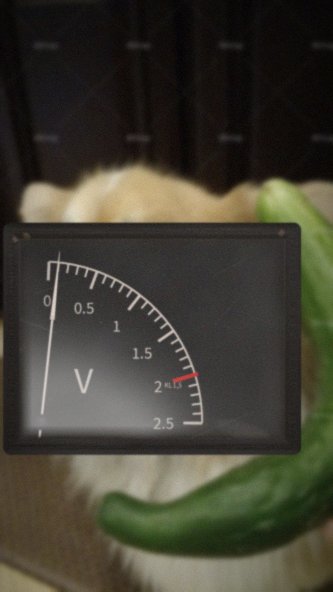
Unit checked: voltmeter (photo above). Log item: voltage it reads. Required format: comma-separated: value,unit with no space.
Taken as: 0.1,V
